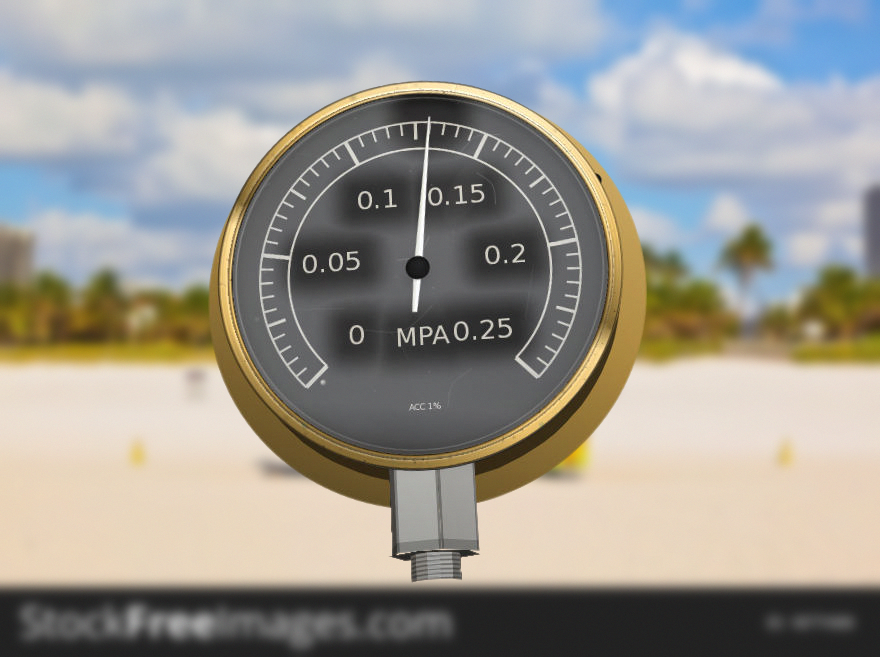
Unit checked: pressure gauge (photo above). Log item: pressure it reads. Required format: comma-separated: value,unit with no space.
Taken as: 0.13,MPa
